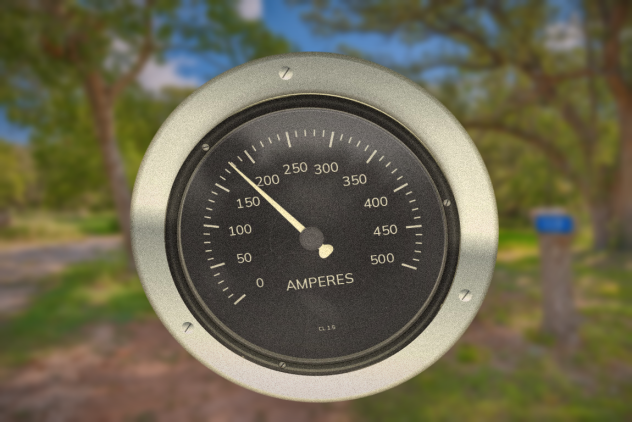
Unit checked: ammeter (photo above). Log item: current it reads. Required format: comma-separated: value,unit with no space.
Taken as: 180,A
